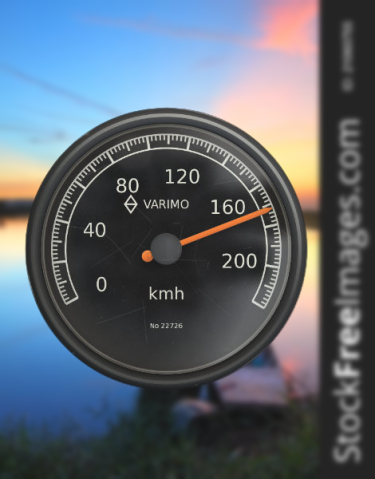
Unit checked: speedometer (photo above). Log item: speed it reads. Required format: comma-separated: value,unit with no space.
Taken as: 172,km/h
